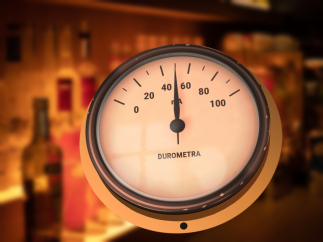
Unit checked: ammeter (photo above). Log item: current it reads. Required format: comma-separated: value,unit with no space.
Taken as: 50,mA
